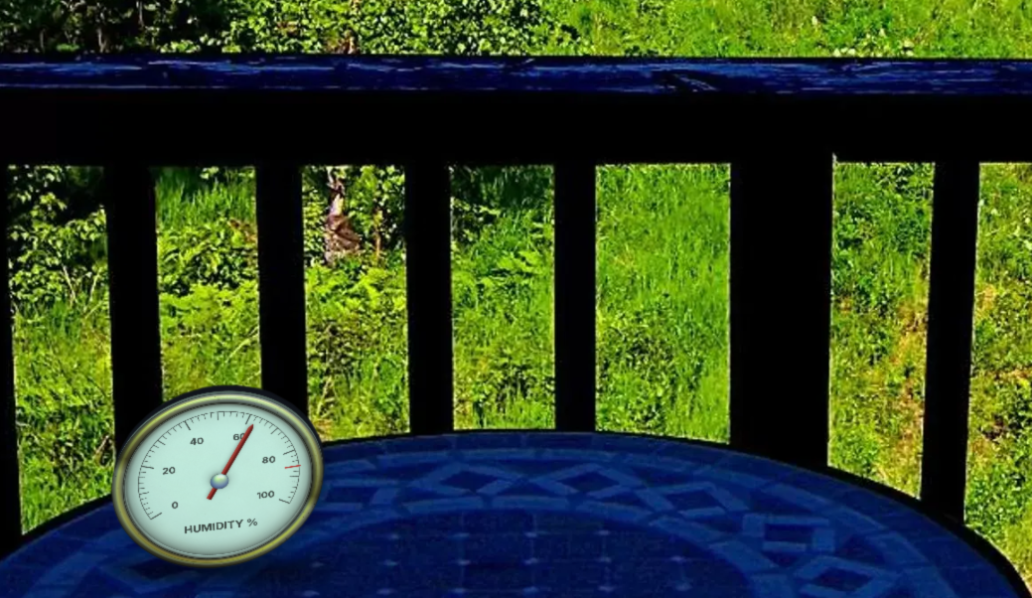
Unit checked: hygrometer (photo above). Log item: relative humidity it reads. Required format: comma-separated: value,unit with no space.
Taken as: 62,%
